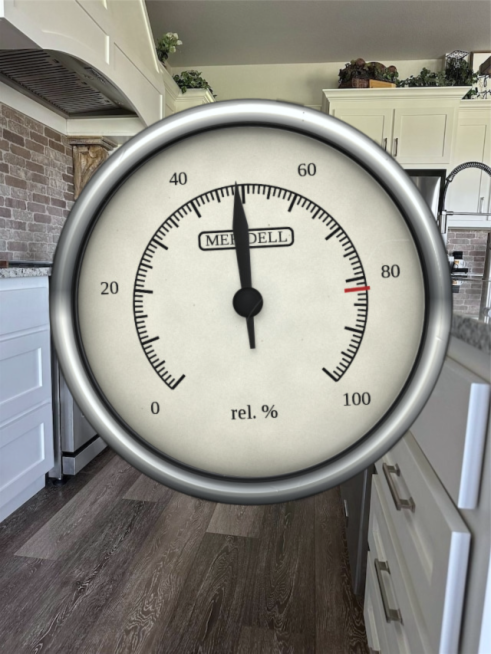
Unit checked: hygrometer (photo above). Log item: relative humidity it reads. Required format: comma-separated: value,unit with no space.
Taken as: 49,%
